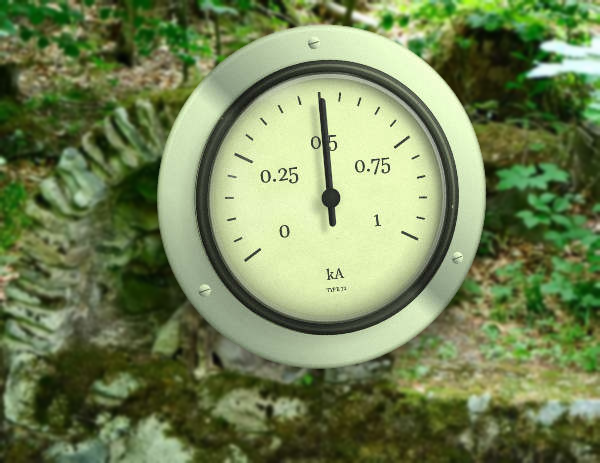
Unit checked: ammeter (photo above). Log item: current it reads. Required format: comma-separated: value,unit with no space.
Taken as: 0.5,kA
